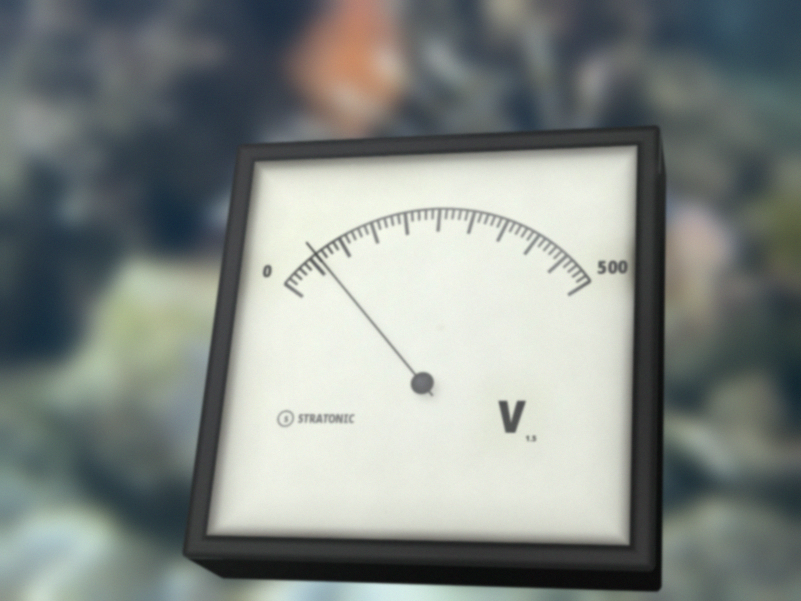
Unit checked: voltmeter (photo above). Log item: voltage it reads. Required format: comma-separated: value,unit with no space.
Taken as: 60,V
